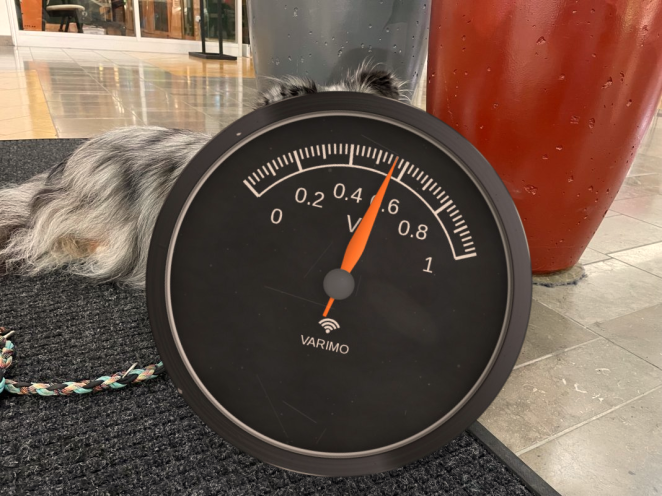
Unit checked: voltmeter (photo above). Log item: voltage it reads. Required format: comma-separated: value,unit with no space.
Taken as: 0.56,V
